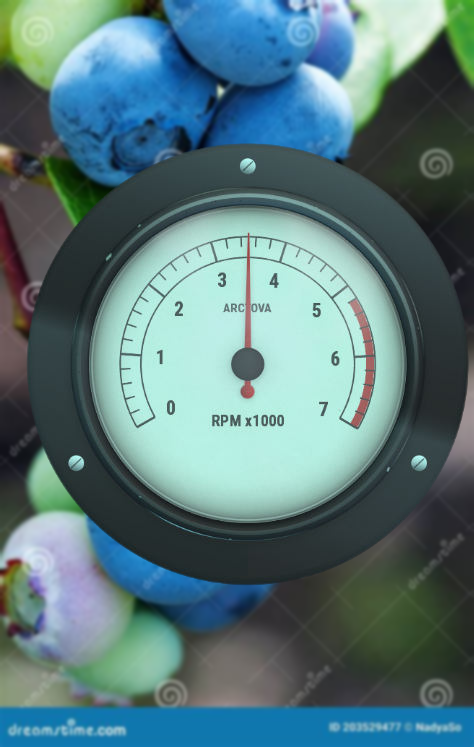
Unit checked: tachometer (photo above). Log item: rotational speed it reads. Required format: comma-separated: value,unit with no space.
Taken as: 3500,rpm
